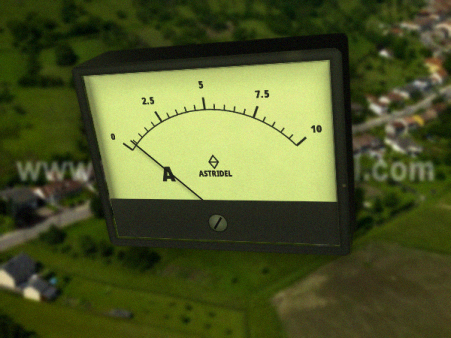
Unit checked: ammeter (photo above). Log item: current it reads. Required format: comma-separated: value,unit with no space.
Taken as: 0.5,A
